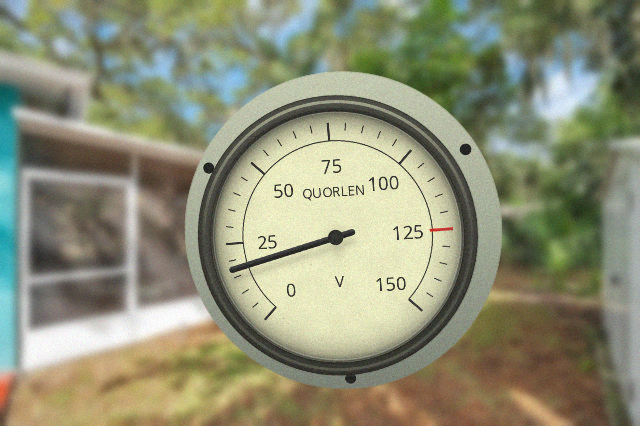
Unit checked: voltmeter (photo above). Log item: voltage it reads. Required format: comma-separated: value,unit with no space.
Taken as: 17.5,V
